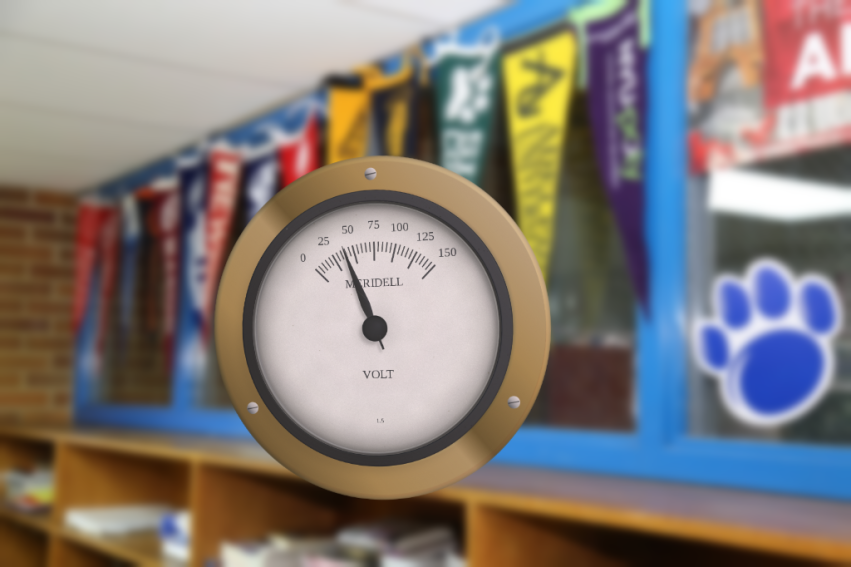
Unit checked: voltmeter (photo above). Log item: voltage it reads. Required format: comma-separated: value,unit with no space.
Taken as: 40,V
